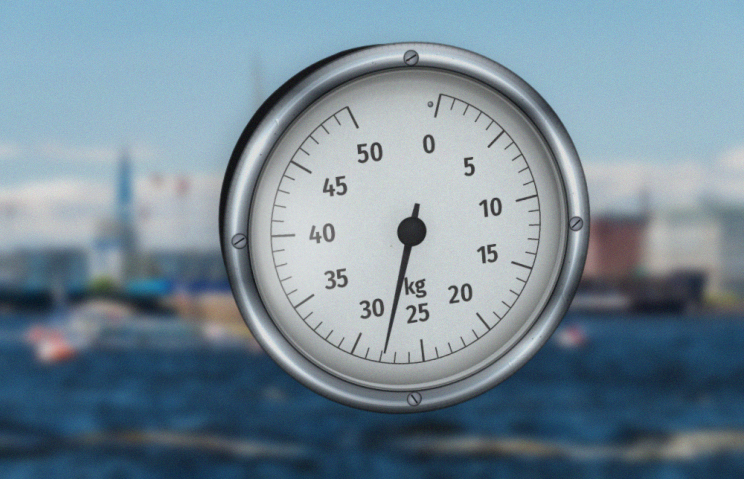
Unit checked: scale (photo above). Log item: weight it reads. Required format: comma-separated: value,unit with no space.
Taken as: 28,kg
